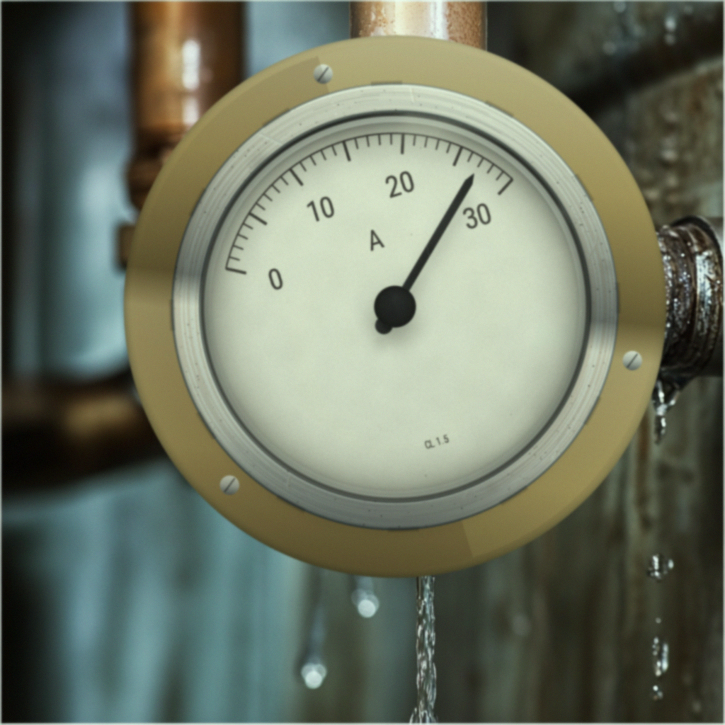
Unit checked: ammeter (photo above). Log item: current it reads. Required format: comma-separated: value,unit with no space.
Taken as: 27,A
